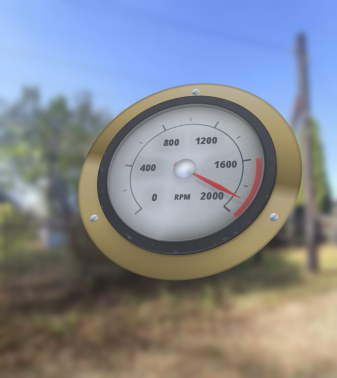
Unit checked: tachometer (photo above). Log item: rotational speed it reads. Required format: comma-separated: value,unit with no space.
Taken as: 1900,rpm
